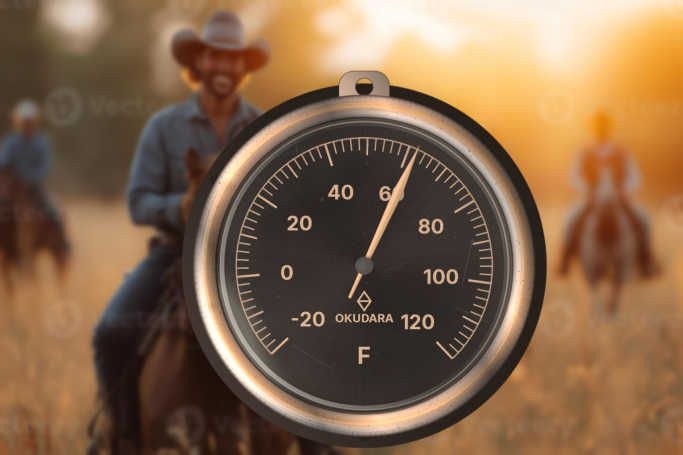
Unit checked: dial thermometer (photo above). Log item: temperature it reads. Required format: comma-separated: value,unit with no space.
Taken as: 62,°F
